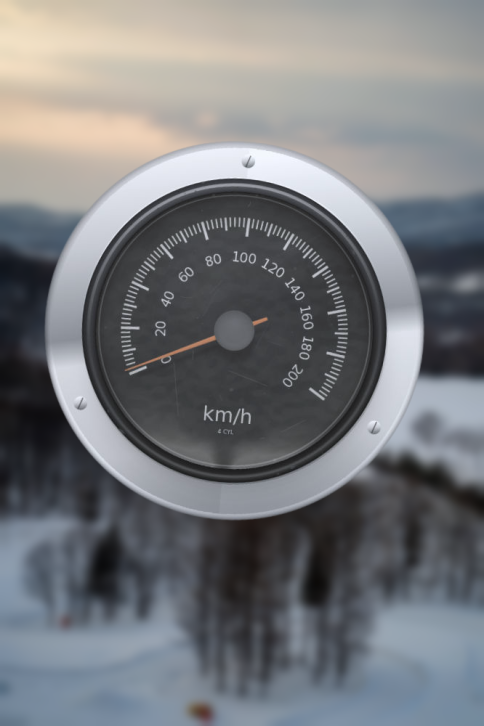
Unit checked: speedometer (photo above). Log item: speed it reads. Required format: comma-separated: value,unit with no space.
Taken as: 2,km/h
